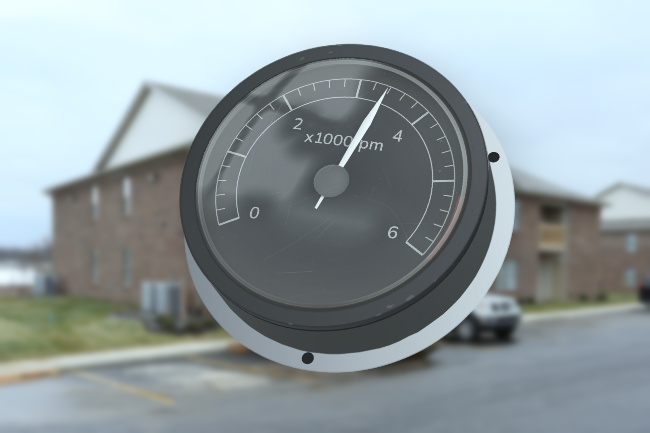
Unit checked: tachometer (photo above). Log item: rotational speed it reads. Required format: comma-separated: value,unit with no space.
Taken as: 3400,rpm
